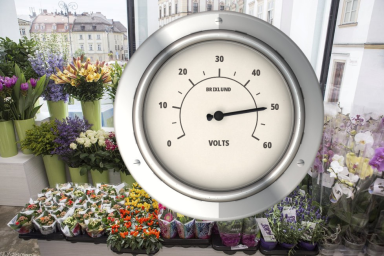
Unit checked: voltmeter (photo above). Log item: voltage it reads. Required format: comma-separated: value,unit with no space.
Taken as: 50,V
